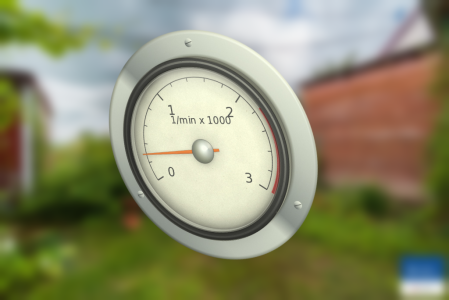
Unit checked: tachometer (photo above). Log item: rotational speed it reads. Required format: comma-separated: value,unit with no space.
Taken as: 300,rpm
